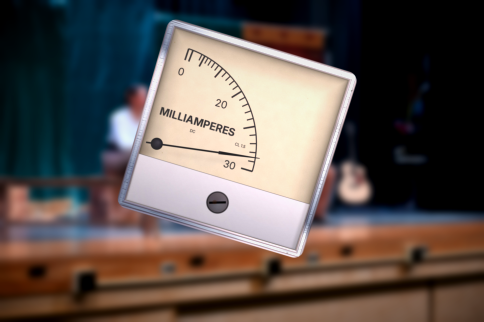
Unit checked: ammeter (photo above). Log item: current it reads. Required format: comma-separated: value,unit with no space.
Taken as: 28.5,mA
